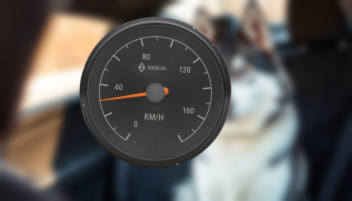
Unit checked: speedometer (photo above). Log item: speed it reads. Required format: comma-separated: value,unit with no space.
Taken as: 30,km/h
